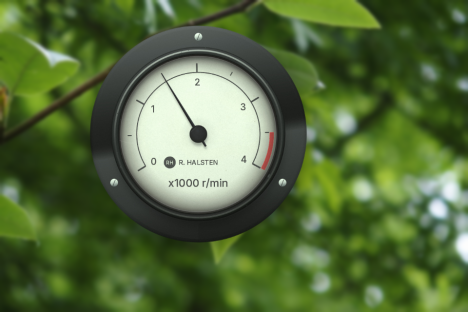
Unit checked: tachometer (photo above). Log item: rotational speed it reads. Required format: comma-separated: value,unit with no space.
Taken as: 1500,rpm
